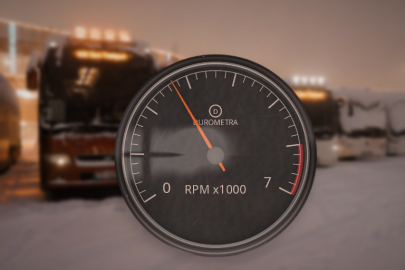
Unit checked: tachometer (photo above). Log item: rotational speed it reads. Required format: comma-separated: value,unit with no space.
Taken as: 2700,rpm
